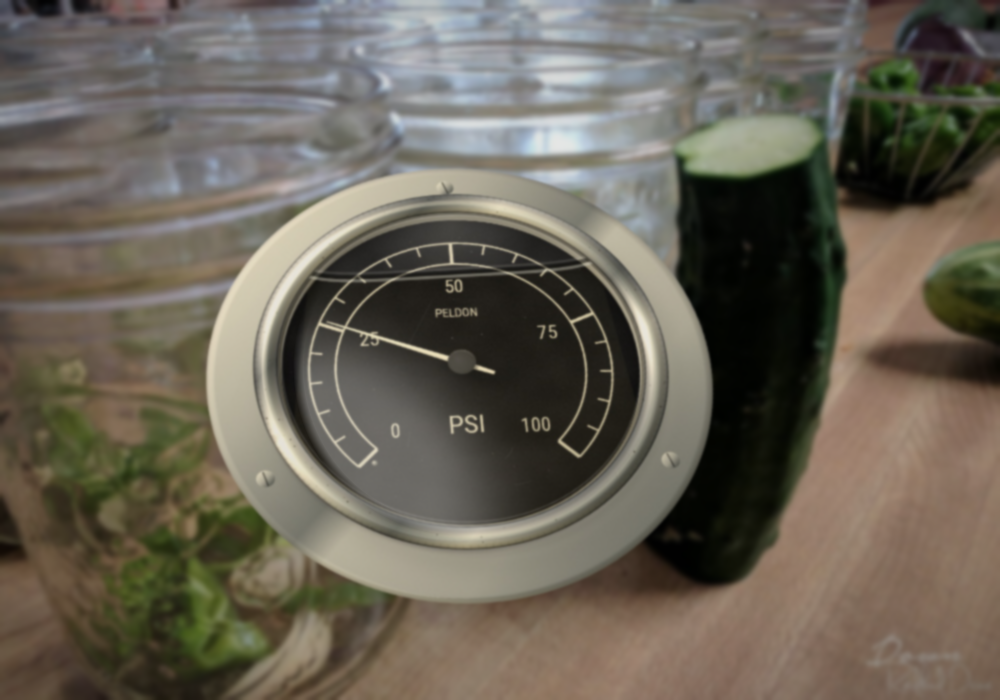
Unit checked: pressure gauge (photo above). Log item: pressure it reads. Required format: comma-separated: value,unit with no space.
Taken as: 25,psi
